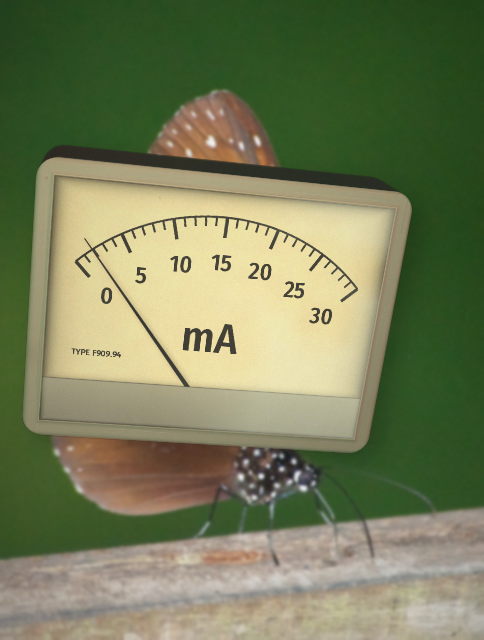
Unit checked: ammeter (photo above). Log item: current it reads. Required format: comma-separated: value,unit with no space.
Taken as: 2,mA
